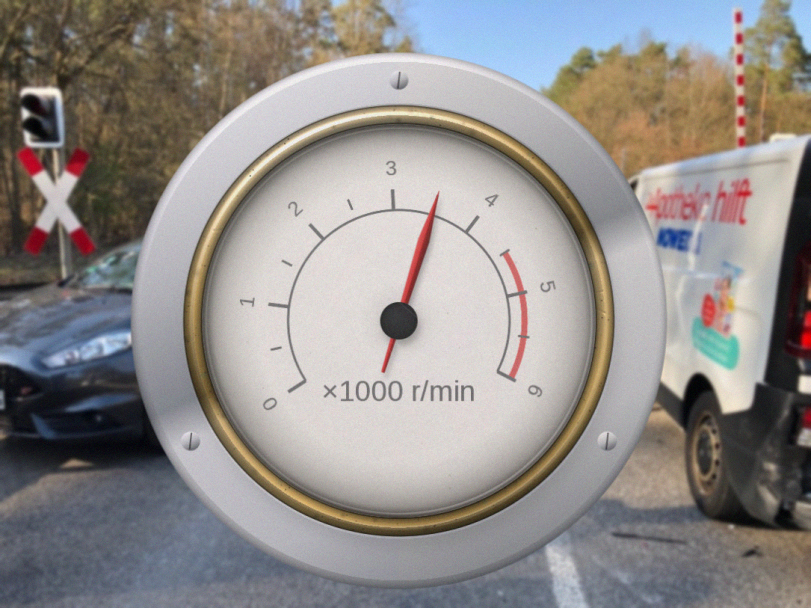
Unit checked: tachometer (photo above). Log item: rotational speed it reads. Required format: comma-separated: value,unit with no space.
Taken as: 3500,rpm
